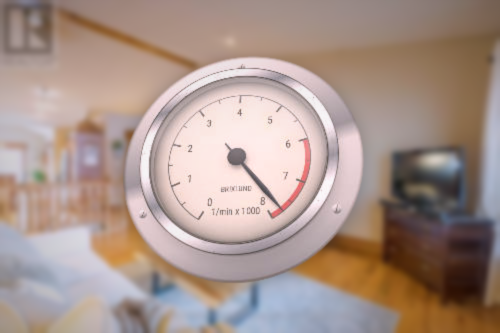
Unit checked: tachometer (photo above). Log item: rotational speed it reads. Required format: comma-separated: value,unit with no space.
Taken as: 7750,rpm
